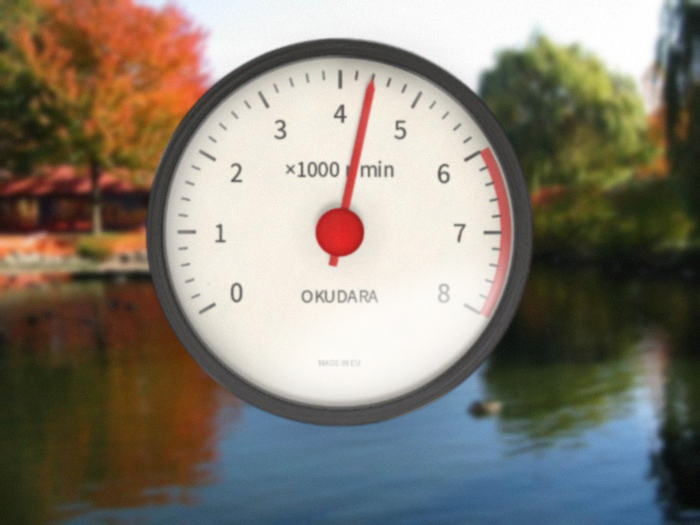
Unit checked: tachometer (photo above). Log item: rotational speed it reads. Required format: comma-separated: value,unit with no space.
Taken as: 4400,rpm
